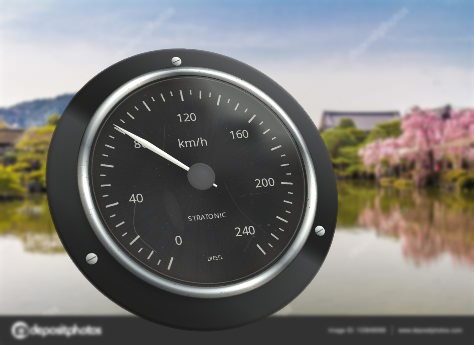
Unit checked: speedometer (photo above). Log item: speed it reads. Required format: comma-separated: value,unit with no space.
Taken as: 80,km/h
